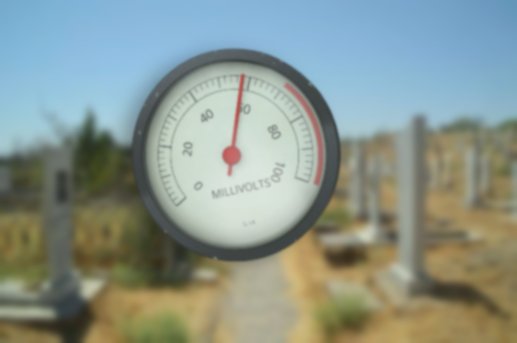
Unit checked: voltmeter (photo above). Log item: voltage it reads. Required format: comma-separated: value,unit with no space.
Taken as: 58,mV
